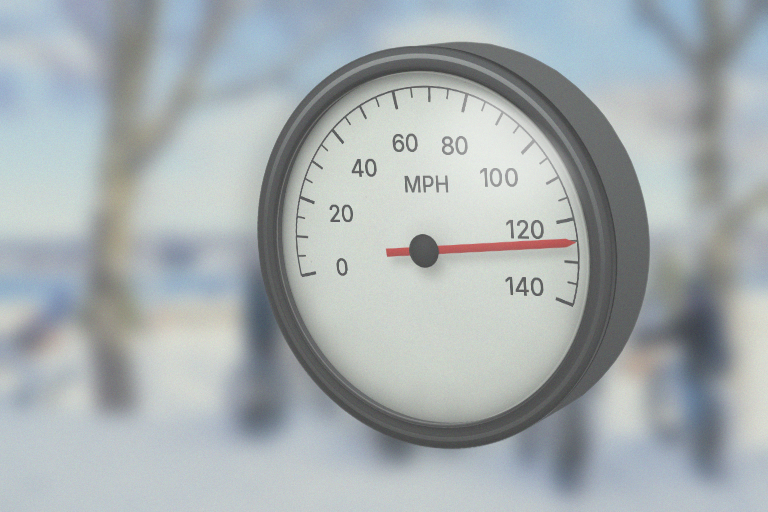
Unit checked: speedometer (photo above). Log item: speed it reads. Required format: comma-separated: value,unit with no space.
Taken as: 125,mph
